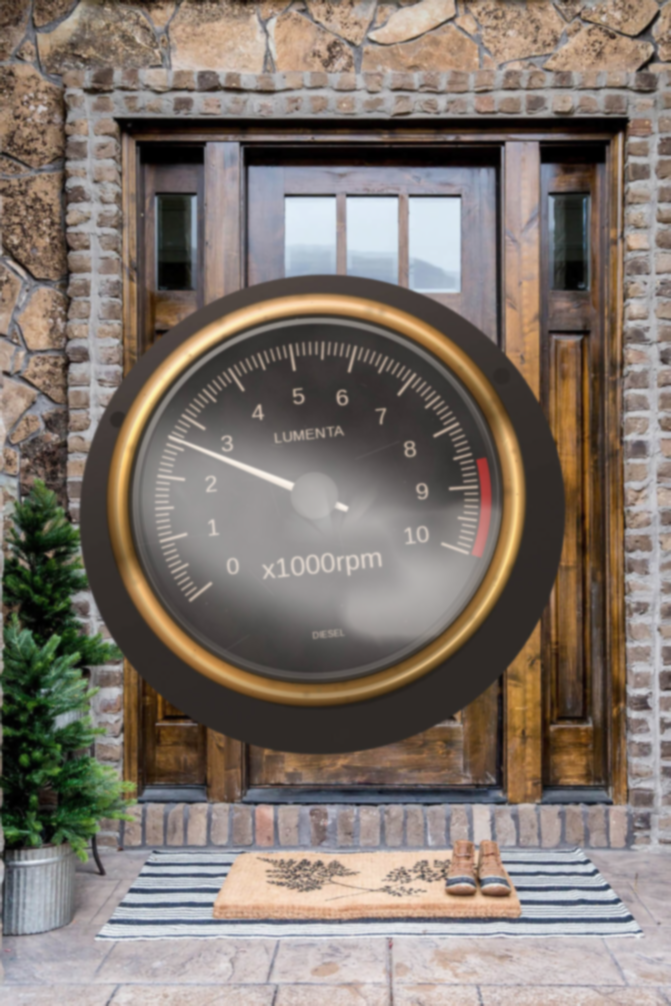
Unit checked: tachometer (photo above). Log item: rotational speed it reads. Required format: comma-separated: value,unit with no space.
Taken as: 2600,rpm
